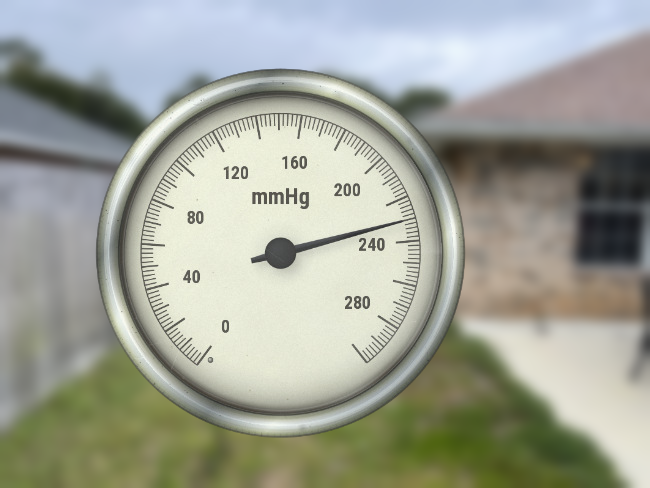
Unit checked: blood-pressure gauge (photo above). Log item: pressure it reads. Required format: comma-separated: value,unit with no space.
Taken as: 230,mmHg
